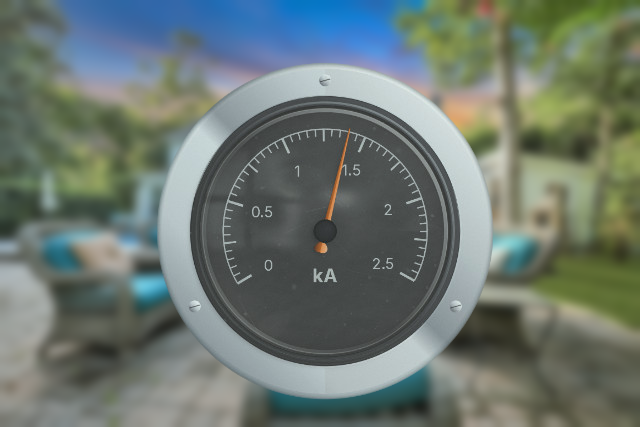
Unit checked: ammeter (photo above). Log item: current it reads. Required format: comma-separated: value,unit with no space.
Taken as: 1.4,kA
